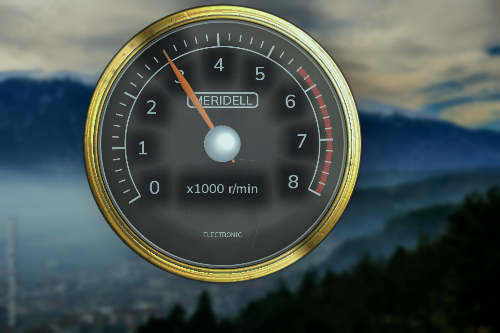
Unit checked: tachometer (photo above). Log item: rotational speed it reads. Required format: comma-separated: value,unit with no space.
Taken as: 3000,rpm
